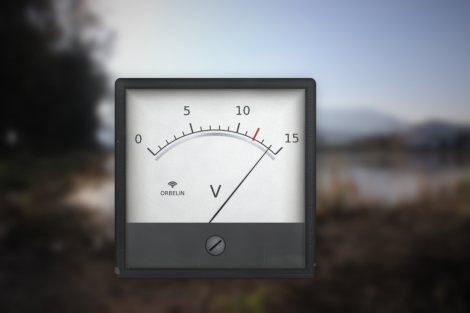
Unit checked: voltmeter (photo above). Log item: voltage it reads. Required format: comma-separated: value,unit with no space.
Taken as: 14,V
